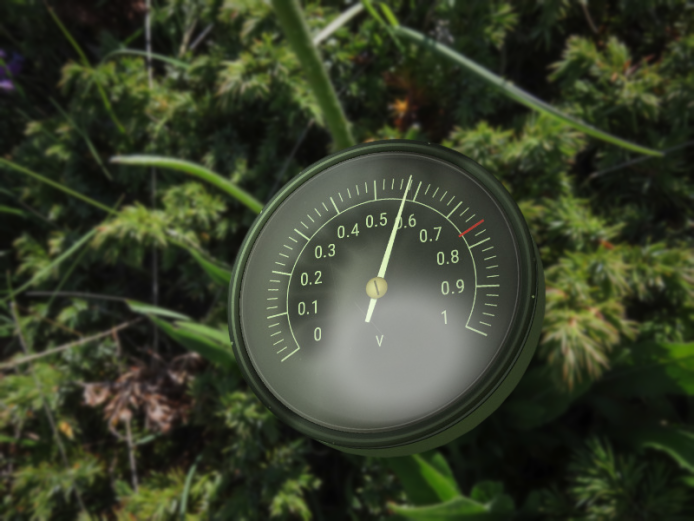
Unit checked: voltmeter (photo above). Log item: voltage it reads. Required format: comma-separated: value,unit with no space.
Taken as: 0.58,V
